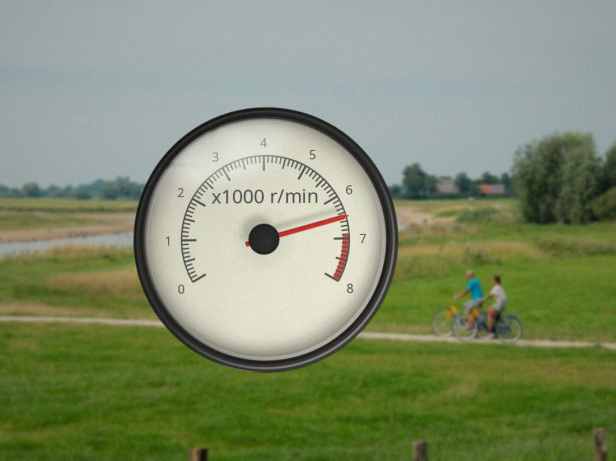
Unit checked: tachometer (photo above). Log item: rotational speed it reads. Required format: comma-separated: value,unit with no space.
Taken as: 6500,rpm
